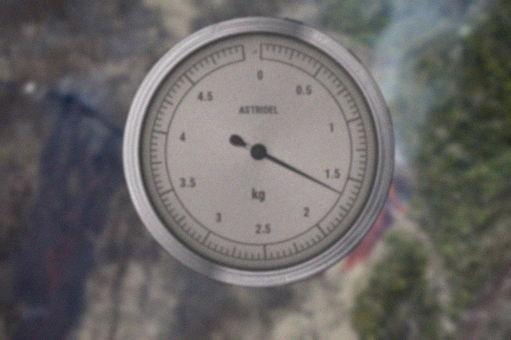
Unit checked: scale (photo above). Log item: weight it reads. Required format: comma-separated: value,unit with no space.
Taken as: 1.65,kg
